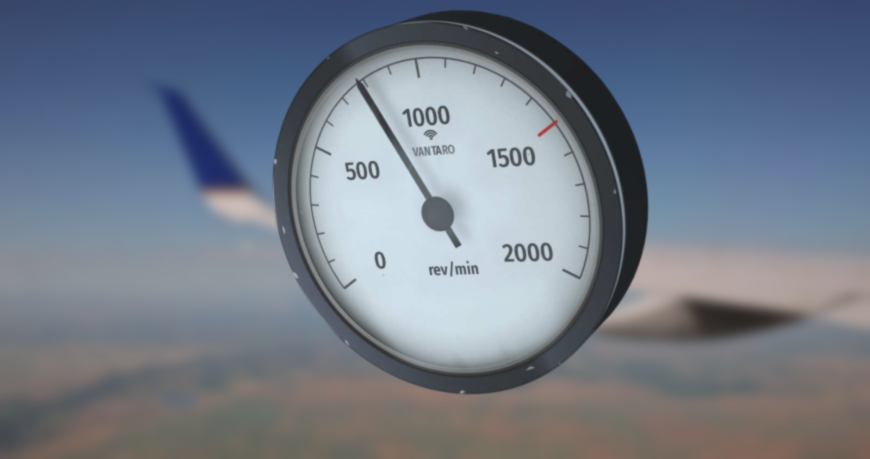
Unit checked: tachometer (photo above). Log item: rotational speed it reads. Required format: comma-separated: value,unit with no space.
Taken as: 800,rpm
